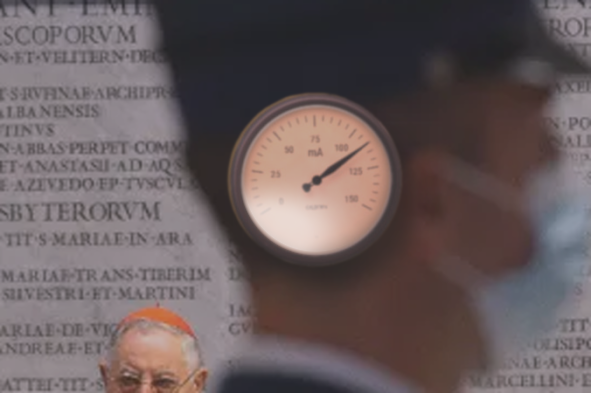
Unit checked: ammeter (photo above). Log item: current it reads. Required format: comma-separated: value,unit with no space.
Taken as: 110,mA
